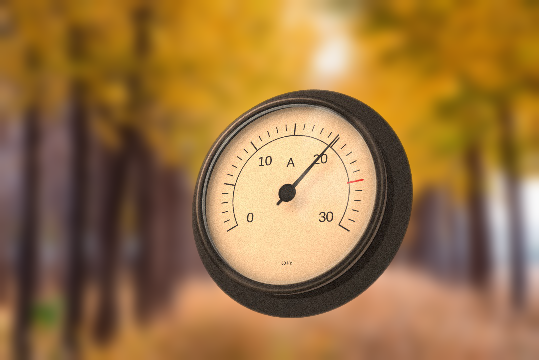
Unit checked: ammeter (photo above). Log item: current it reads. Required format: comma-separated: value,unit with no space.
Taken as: 20,A
